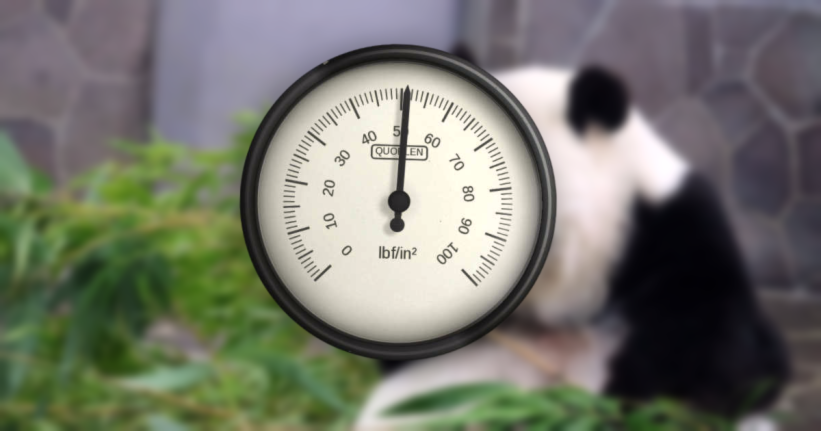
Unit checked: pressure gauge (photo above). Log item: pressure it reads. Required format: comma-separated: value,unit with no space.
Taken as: 51,psi
